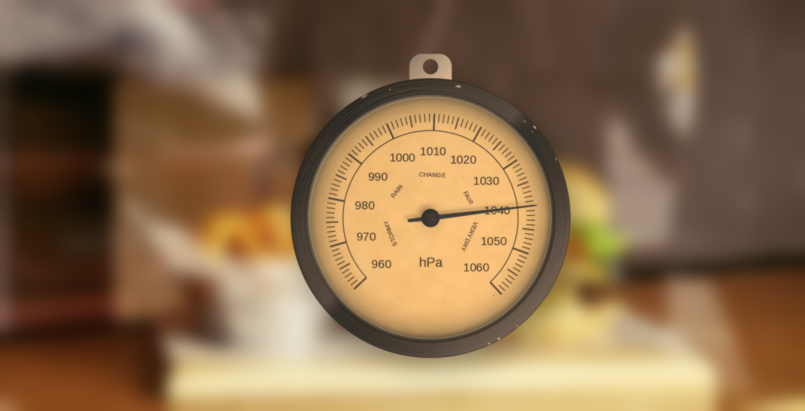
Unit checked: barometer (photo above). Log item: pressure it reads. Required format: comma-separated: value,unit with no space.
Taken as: 1040,hPa
